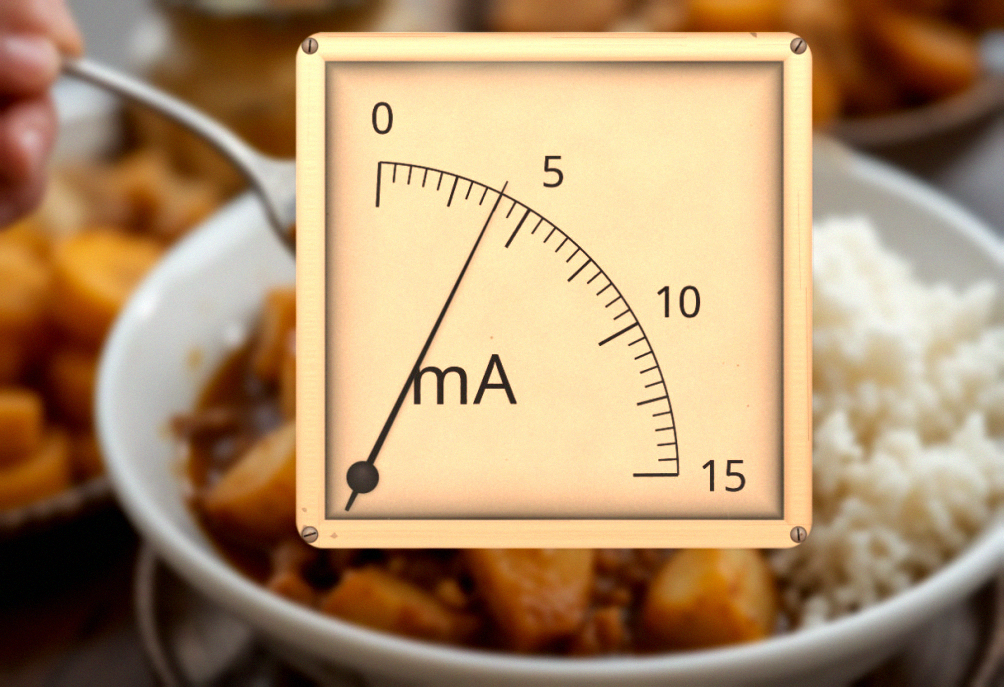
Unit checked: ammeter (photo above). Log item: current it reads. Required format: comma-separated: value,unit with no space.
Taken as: 4,mA
